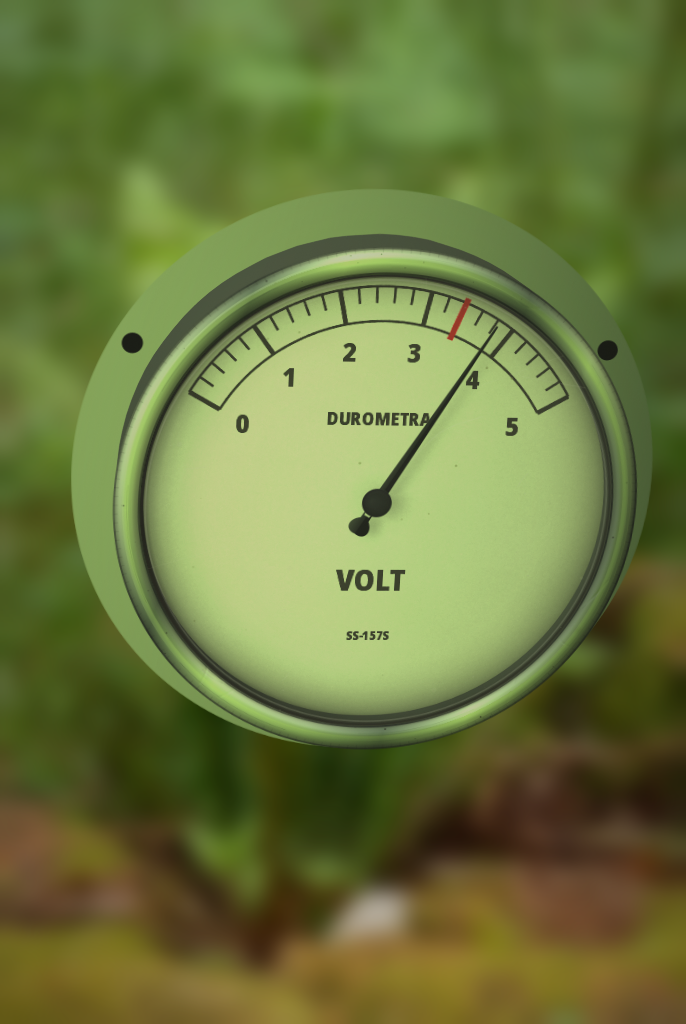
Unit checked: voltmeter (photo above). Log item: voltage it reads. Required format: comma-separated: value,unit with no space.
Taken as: 3.8,V
